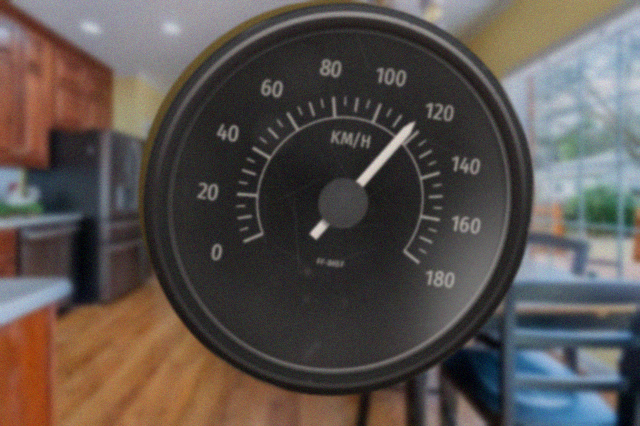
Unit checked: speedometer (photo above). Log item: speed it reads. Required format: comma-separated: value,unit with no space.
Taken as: 115,km/h
